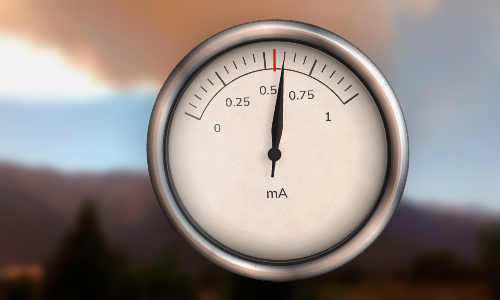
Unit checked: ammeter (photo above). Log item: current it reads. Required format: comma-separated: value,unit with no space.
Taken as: 0.6,mA
